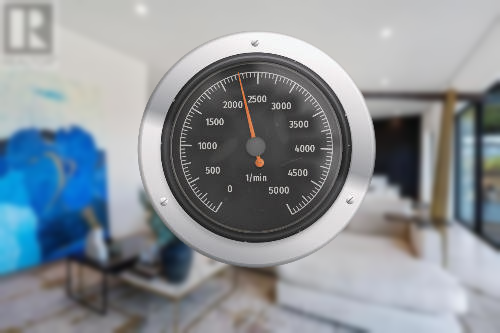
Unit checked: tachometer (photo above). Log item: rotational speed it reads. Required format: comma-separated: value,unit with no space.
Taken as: 2250,rpm
